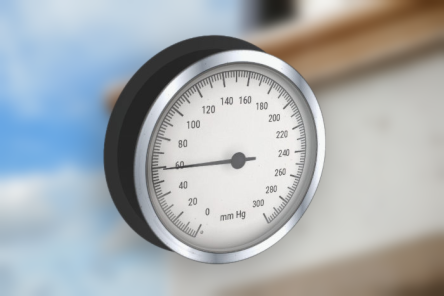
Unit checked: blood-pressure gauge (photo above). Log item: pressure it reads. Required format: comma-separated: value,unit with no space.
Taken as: 60,mmHg
